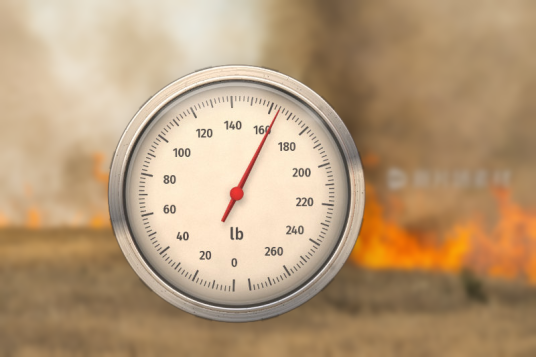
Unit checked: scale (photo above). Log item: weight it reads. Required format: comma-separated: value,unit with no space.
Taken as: 164,lb
